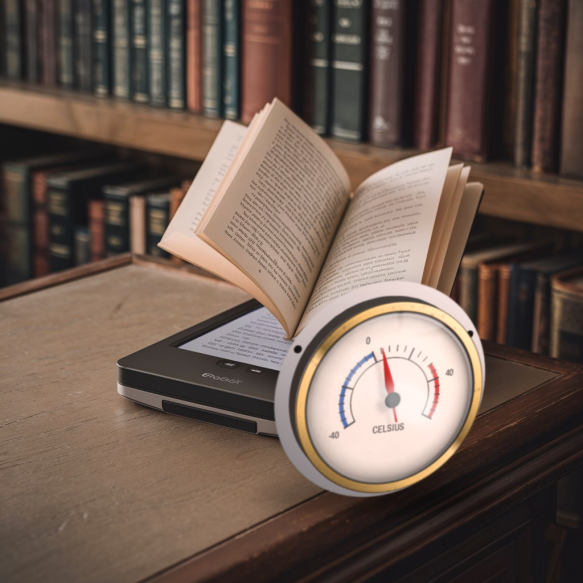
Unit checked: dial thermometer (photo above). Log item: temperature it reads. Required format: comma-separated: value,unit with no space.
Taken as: 4,°C
